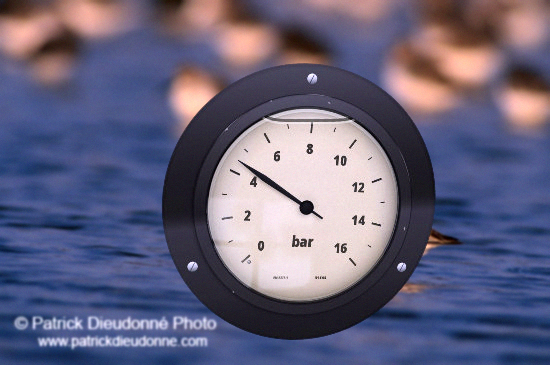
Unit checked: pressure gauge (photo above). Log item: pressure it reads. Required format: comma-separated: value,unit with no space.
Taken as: 4.5,bar
